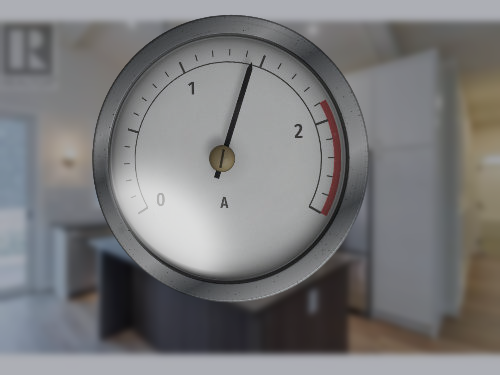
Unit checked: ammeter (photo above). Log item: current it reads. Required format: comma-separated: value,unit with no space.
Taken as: 1.45,A
